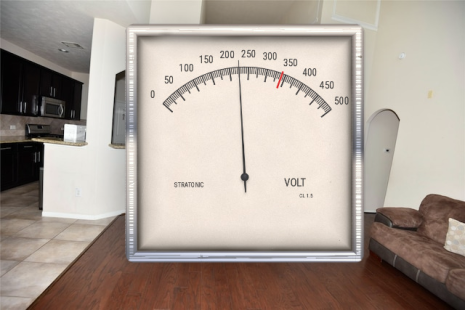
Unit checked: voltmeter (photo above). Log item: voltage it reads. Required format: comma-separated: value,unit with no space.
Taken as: 225,V
